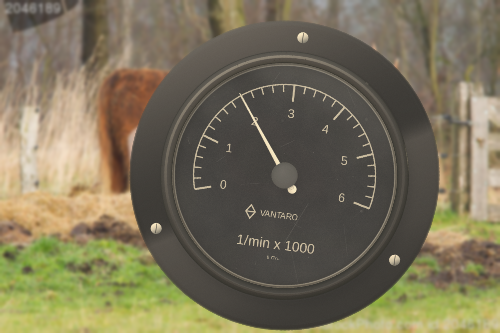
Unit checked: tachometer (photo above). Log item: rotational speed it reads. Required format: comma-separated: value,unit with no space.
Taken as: 2000,rpm
